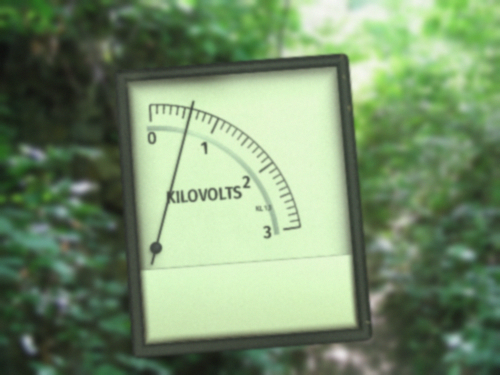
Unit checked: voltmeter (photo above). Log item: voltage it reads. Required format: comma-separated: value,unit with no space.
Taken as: 0.6,kV
